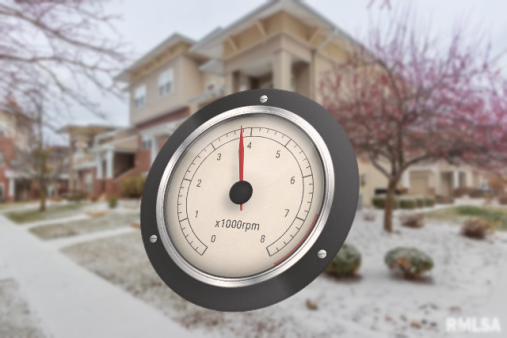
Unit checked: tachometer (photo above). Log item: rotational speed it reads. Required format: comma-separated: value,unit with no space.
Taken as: 3800,rpm
